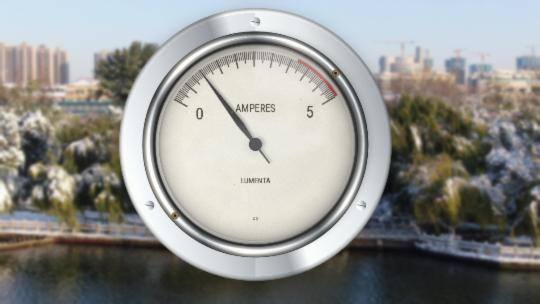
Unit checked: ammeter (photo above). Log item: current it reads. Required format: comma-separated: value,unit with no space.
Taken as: 1,A
